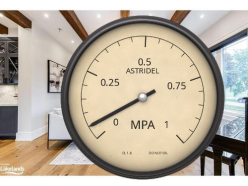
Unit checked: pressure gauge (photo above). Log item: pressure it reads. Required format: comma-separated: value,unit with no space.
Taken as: 0.05,MPa
